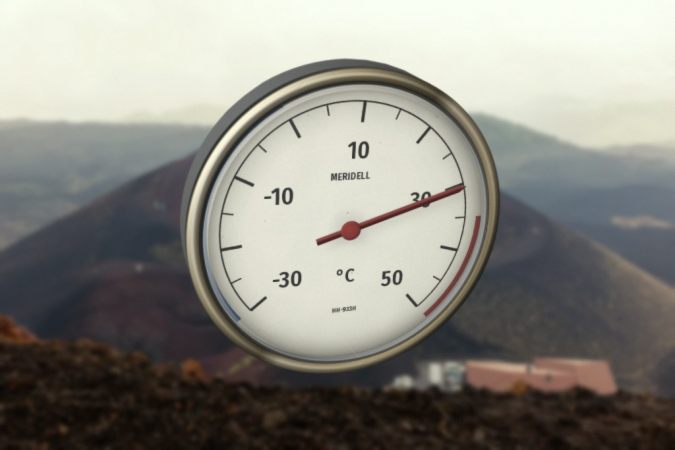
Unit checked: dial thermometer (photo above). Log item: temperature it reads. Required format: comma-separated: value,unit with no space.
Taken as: 30,°C
